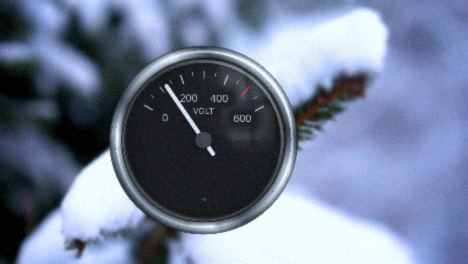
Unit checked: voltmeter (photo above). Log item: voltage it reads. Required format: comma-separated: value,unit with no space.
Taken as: 125,V
